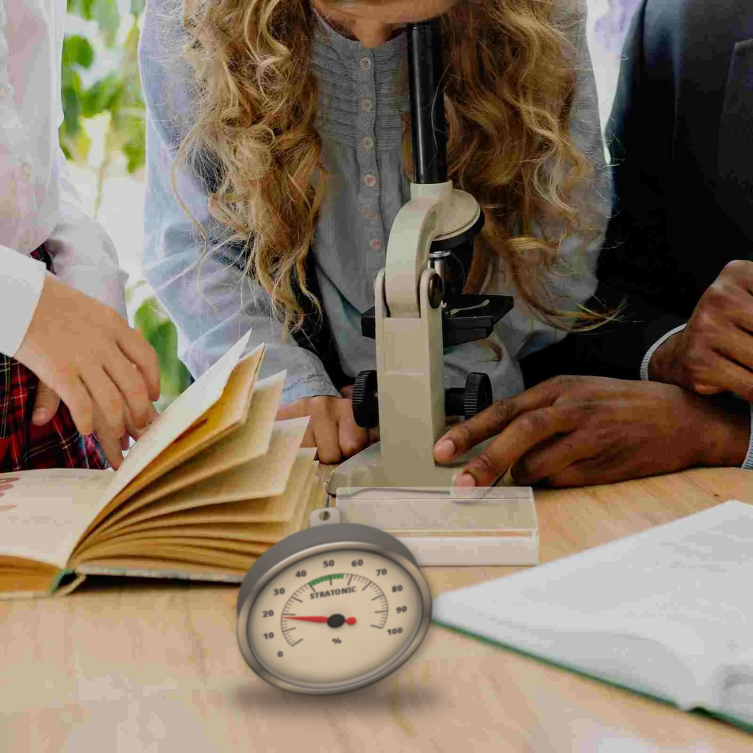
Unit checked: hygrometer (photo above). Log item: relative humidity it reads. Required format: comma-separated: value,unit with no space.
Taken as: 20,%
